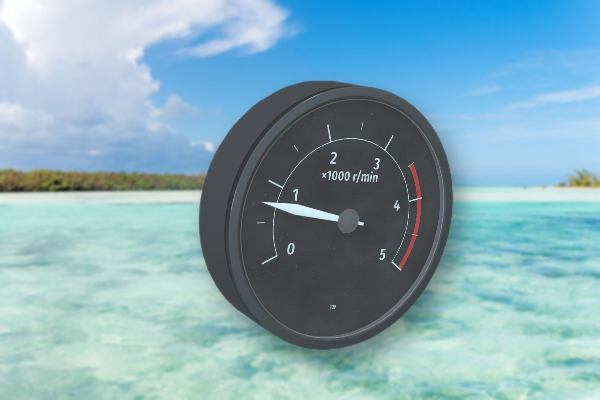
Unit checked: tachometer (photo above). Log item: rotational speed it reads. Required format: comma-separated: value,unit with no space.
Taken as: 750,rpm
